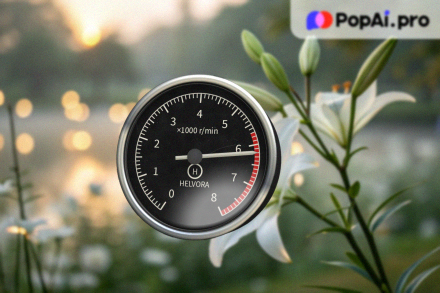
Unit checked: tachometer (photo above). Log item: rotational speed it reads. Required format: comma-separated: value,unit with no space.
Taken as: 6200,rpm
